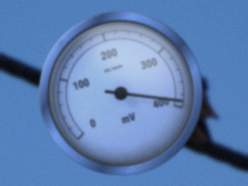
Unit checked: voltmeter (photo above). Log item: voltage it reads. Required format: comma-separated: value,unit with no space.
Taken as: 390,mV
